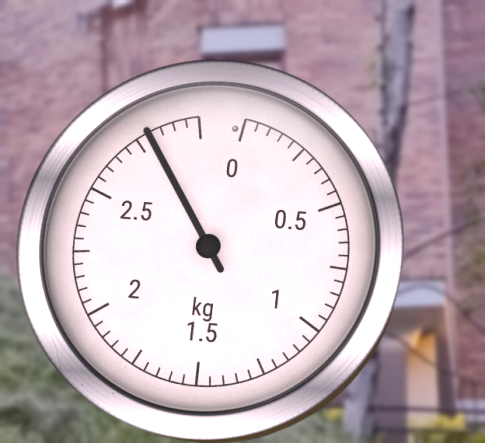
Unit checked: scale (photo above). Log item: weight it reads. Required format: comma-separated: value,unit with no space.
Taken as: 2.8,kg
